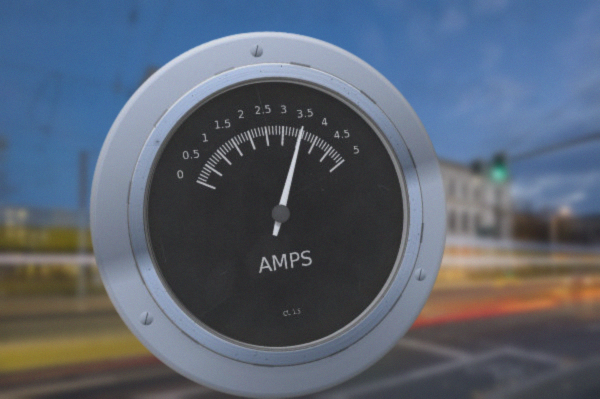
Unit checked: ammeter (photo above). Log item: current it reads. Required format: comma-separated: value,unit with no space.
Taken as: 3.5,A
